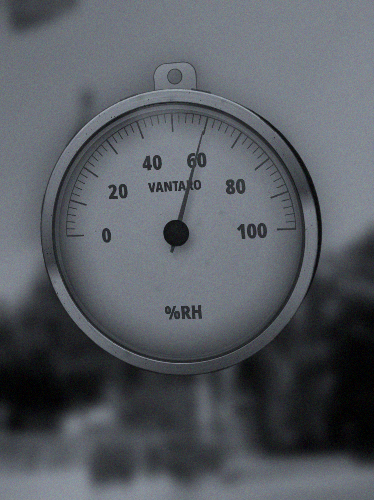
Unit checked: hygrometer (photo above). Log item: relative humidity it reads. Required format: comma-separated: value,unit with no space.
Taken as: 60,%
